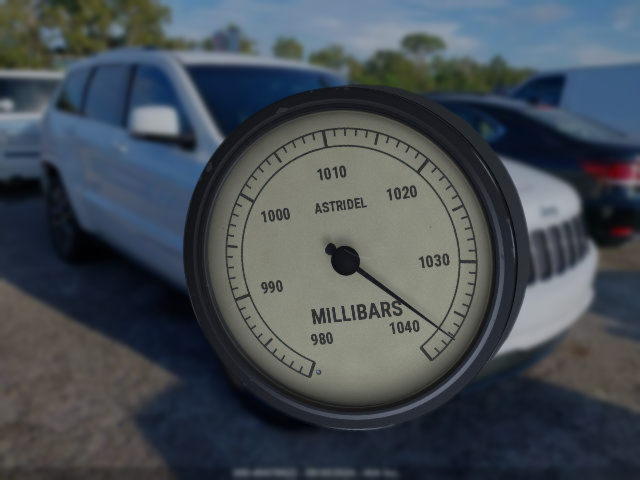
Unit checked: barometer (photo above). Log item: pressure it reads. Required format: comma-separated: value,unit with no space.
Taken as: 1037,mbar
